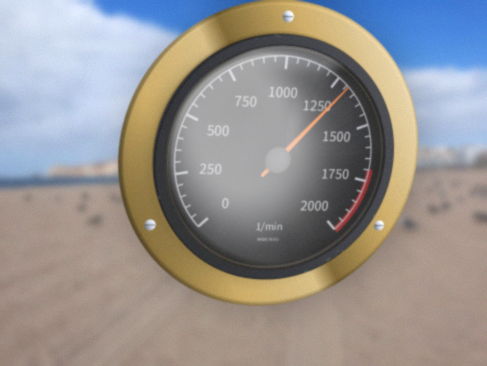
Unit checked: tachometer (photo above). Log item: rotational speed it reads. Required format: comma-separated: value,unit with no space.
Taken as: 1300,rpm
